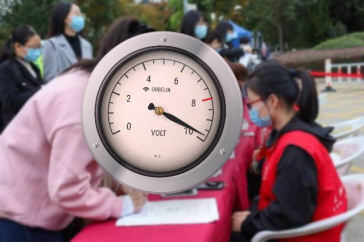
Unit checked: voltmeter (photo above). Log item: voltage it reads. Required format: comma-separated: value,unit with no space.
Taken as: 9.75,V
